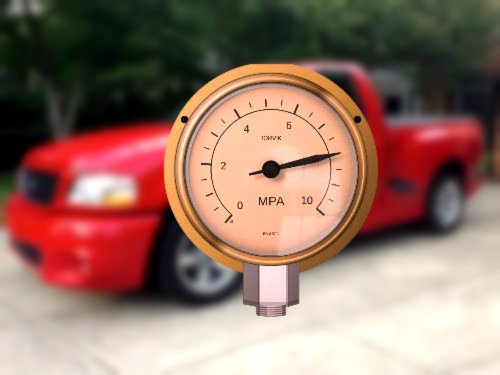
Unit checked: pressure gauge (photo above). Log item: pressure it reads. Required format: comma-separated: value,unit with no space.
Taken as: 8,MPa
